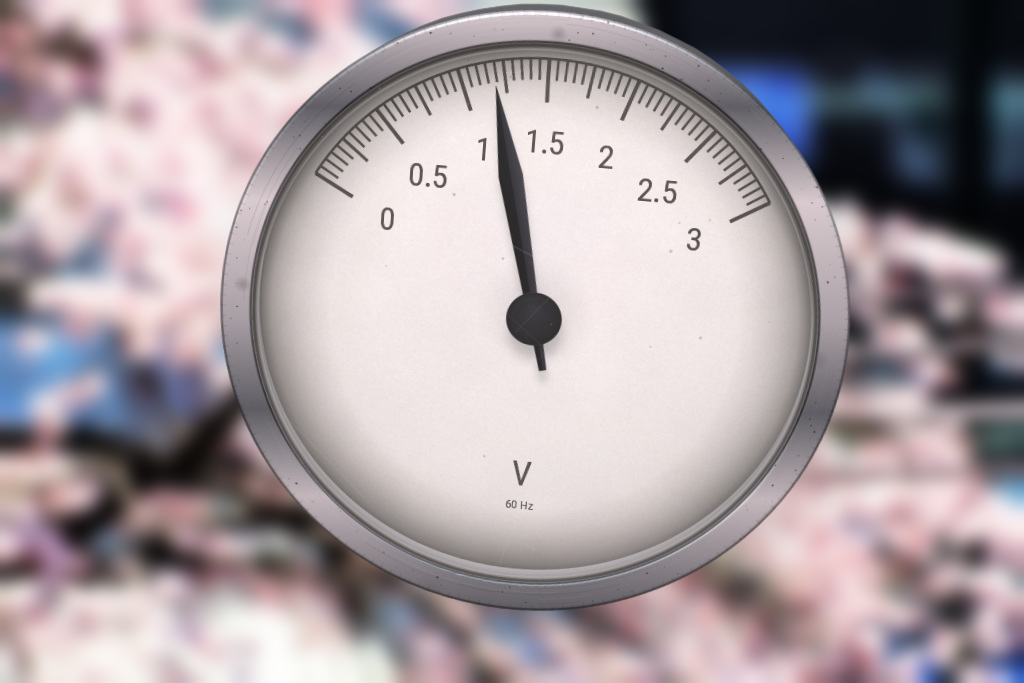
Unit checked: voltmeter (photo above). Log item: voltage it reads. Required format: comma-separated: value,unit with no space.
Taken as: 1.2,V
